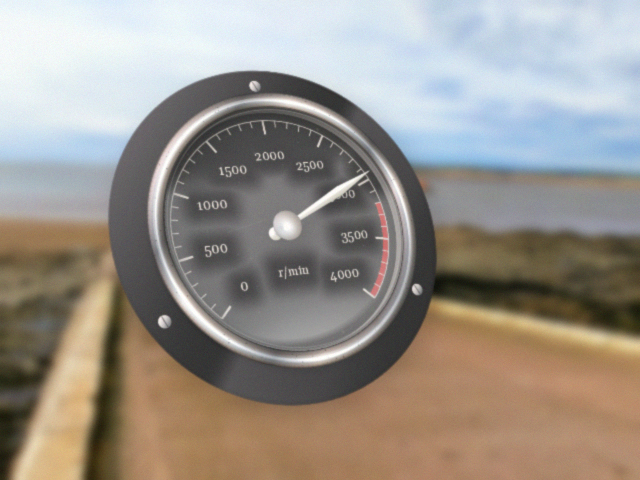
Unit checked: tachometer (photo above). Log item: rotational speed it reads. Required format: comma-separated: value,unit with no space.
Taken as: 2950,rpm
